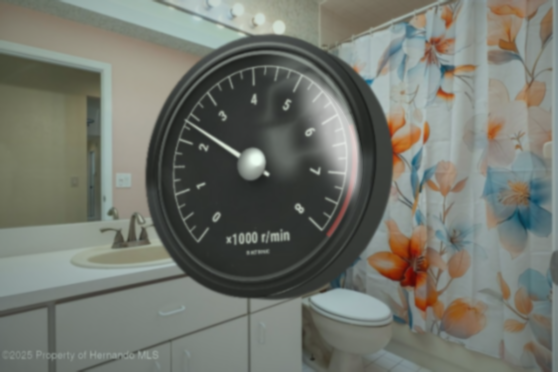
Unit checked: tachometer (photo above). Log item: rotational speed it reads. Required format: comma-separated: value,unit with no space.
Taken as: 2375,rpm
